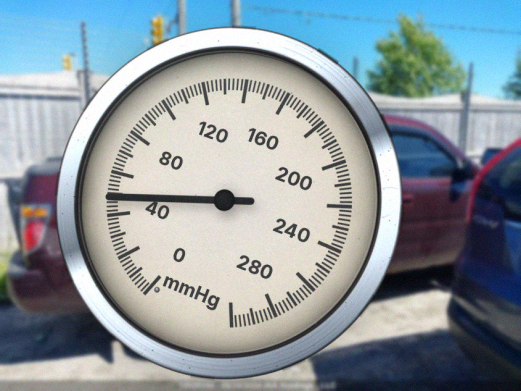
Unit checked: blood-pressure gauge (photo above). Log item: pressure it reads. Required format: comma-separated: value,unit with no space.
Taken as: 48,mmHg
